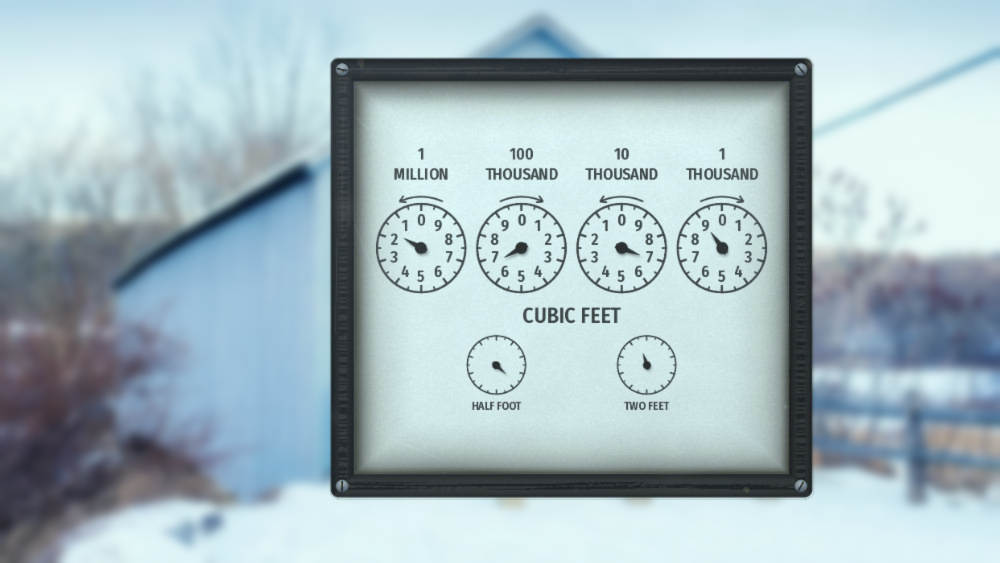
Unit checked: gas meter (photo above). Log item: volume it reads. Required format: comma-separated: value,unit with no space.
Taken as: 166900,ft³
